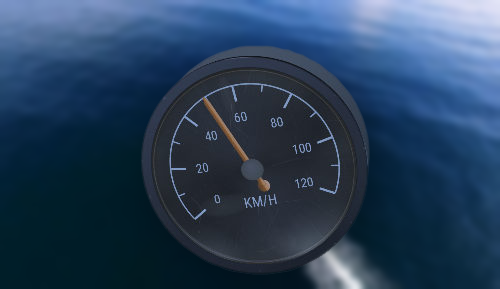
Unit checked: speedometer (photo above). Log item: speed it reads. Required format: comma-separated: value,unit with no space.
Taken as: 50,km/h
